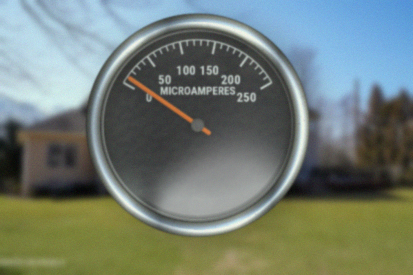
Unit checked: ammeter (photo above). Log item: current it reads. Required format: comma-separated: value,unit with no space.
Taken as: 10,µA
